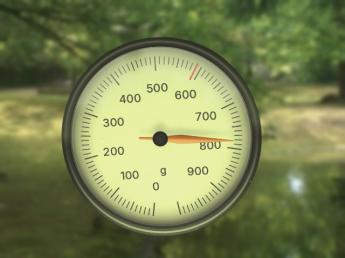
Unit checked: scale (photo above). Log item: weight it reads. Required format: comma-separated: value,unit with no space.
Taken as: 780,g
